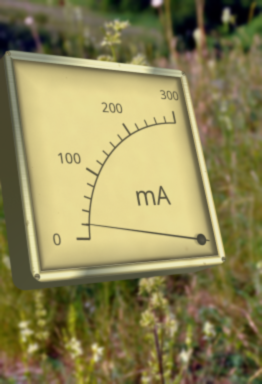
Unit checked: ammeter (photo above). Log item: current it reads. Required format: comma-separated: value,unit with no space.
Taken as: 20,mA
